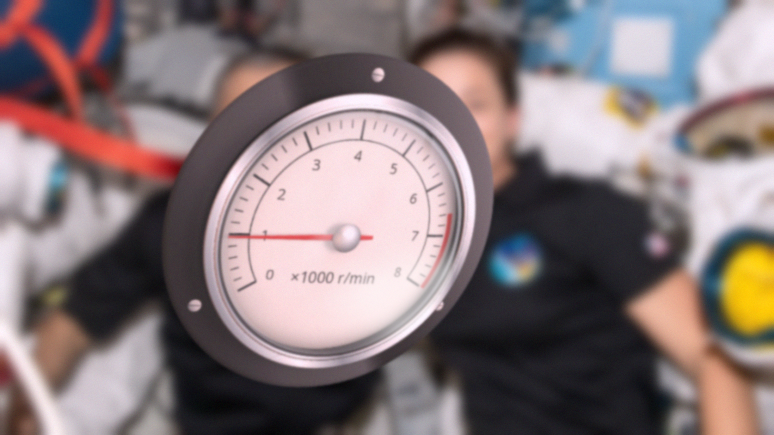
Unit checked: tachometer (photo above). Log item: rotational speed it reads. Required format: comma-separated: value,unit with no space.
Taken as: 1000,rpm
